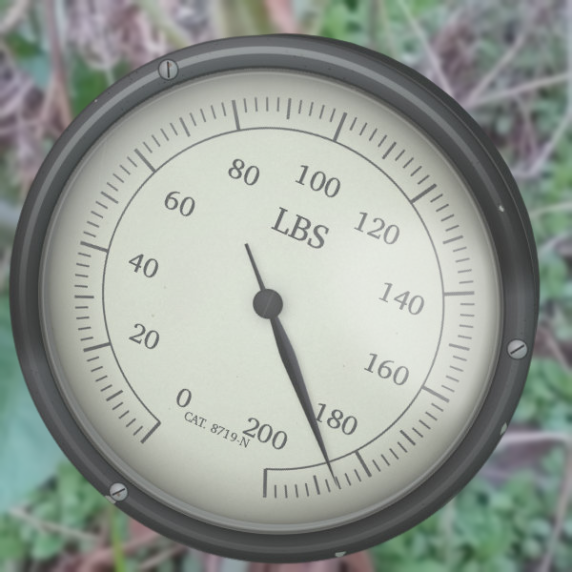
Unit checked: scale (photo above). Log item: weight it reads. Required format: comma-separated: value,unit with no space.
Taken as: 186,lb
